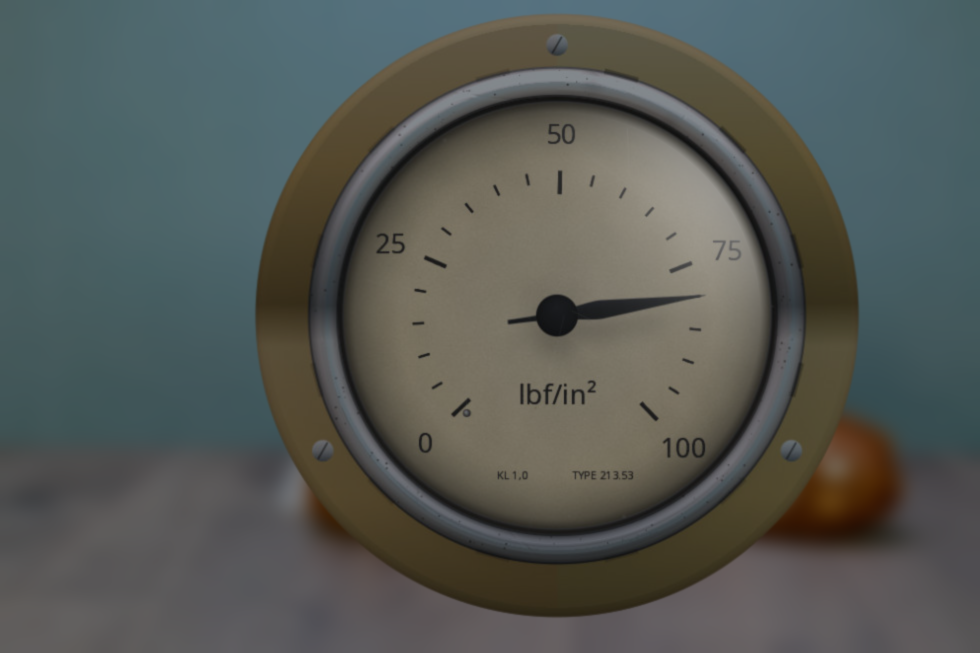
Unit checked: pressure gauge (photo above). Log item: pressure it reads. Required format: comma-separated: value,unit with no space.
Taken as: 80,psi
